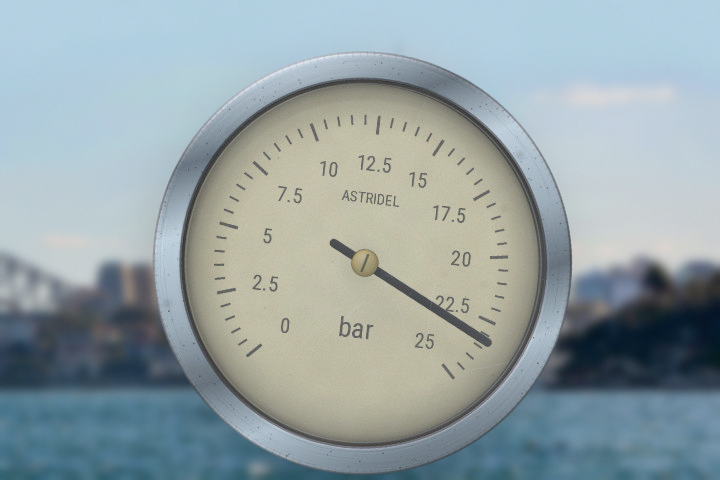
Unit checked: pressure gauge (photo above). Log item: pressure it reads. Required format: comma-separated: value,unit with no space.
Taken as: 23.25,bar
